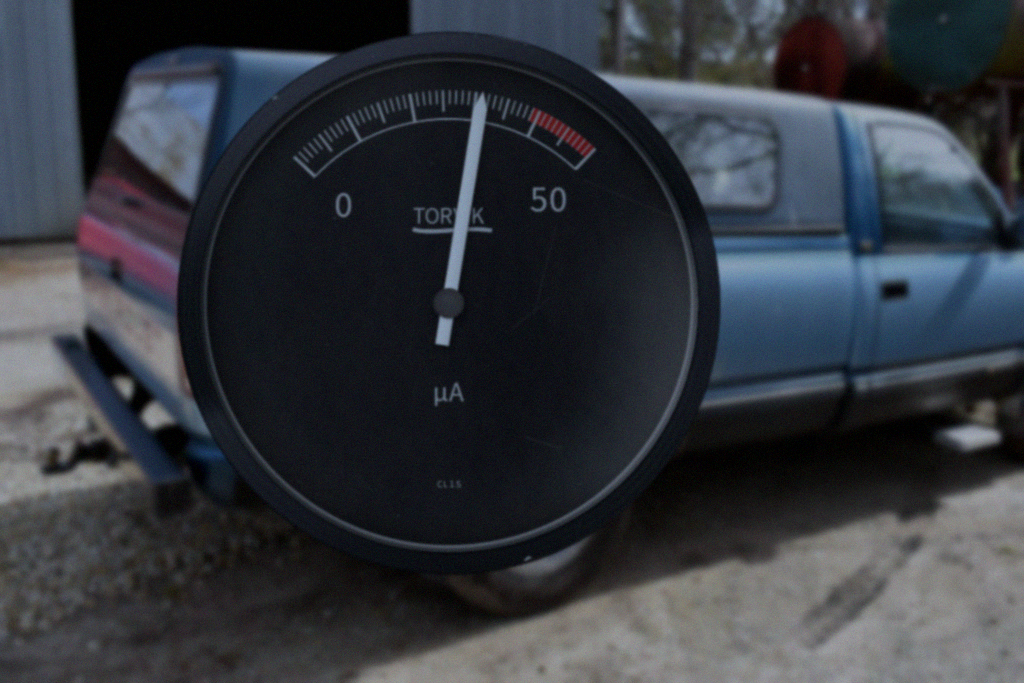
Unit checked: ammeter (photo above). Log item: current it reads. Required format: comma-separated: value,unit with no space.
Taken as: 31,µA
